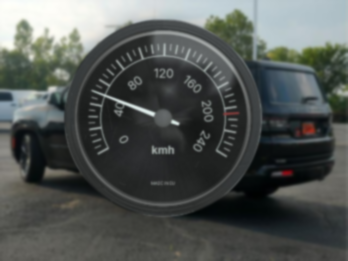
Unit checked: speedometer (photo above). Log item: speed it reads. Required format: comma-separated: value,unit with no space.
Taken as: 50,km/h
